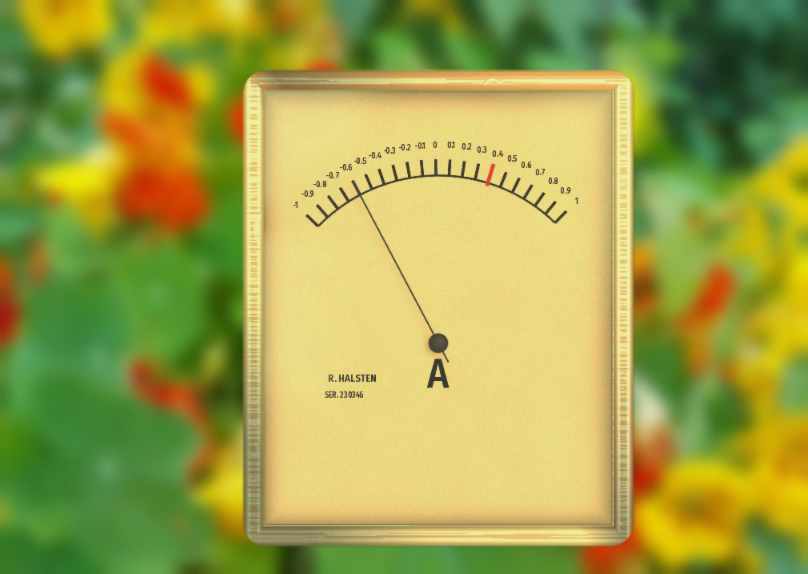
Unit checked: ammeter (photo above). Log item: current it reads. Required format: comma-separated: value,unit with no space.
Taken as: -0.6,A
